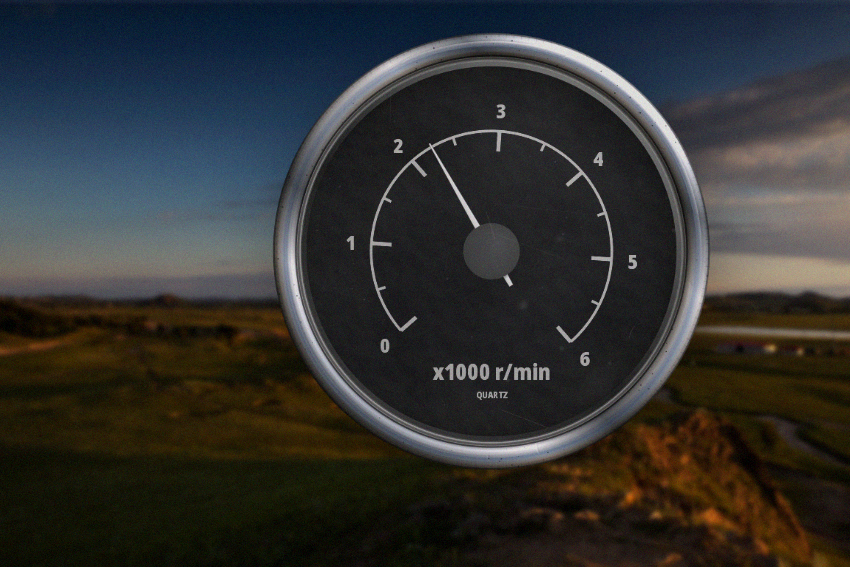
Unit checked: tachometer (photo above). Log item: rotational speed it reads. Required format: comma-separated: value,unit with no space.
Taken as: 2250,rpm
